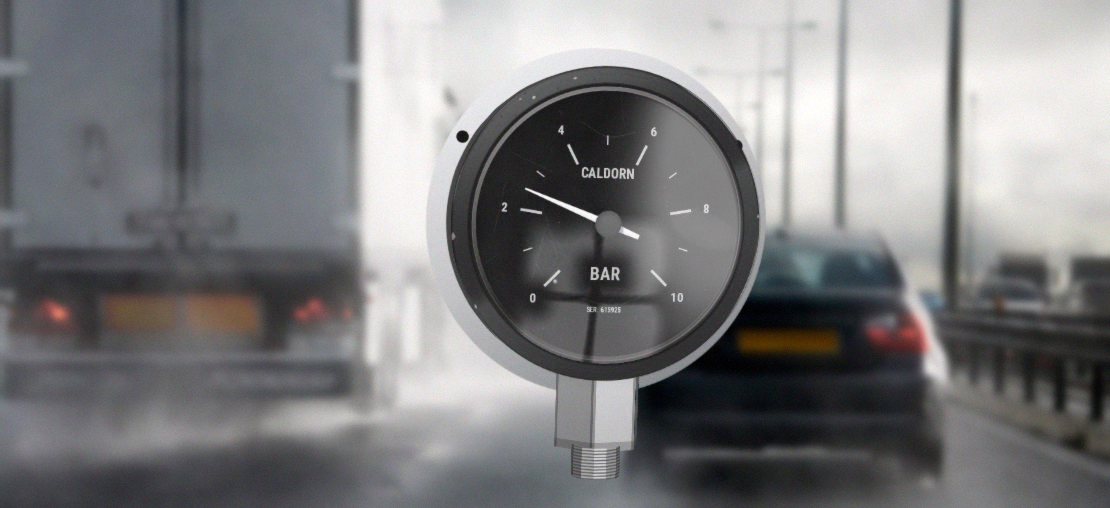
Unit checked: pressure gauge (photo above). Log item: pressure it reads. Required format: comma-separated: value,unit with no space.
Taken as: 2.5,bar
